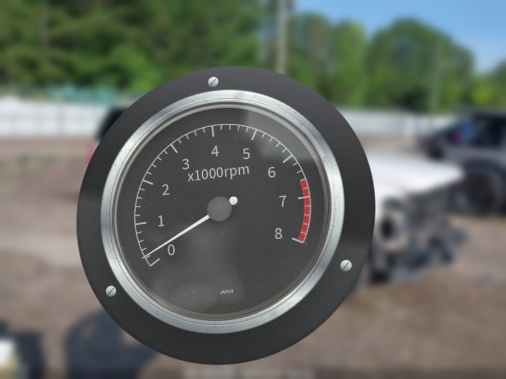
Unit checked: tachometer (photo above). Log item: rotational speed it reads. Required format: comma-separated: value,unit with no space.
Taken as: 200,rpm
